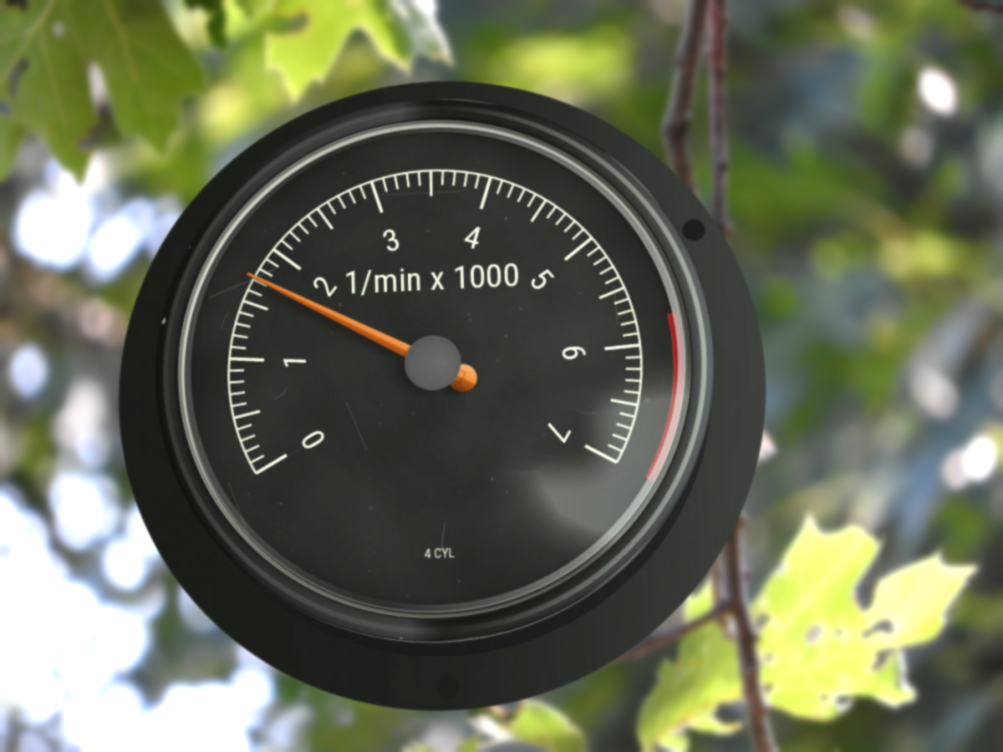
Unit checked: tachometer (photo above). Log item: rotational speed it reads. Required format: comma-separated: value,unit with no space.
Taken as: 1700,rpm
